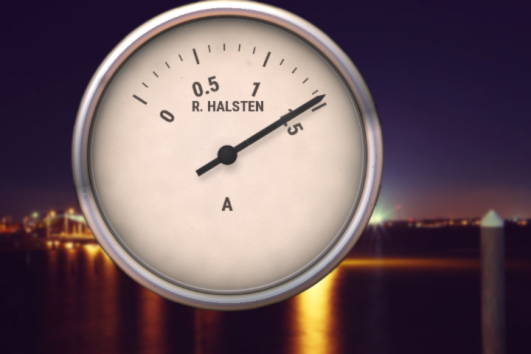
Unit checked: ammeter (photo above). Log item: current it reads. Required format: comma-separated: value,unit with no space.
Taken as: 1.45,A
